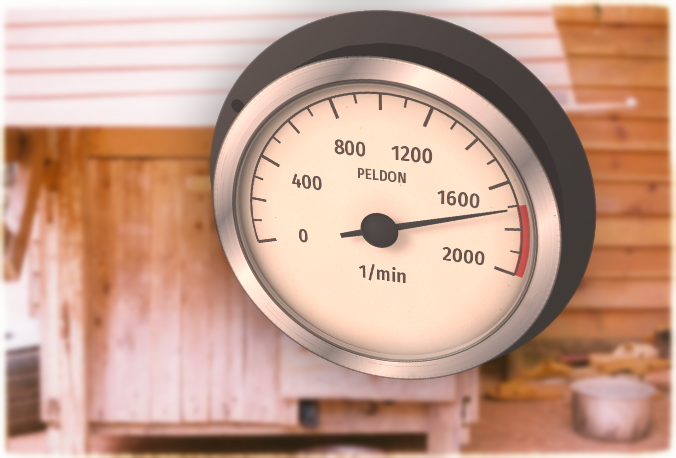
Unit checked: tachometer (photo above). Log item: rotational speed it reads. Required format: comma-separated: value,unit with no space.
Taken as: 1700,rpm
